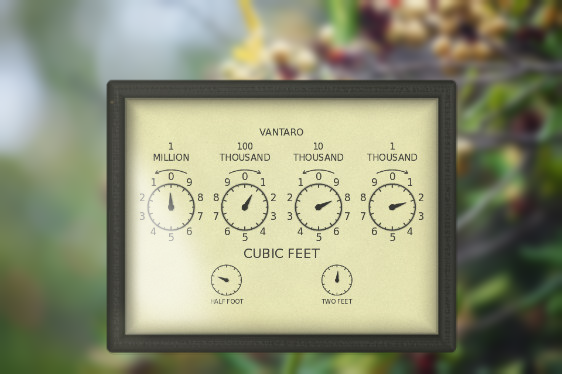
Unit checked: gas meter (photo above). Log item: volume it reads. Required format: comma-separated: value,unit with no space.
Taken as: 8200,ft³
